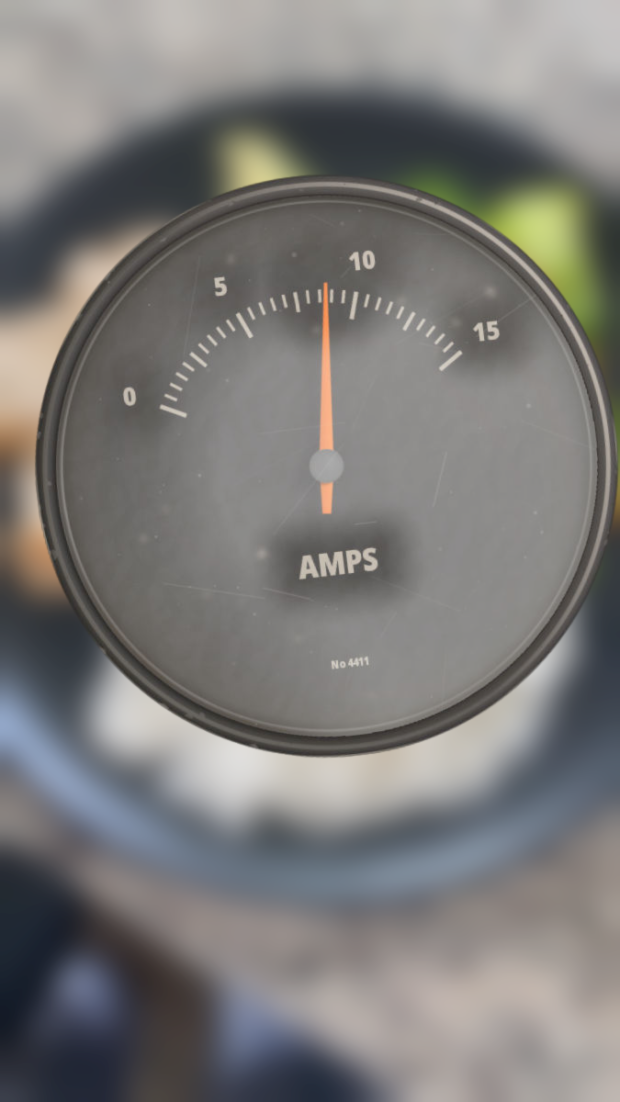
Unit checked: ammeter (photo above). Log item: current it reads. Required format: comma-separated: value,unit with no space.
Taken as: 8.75,A
